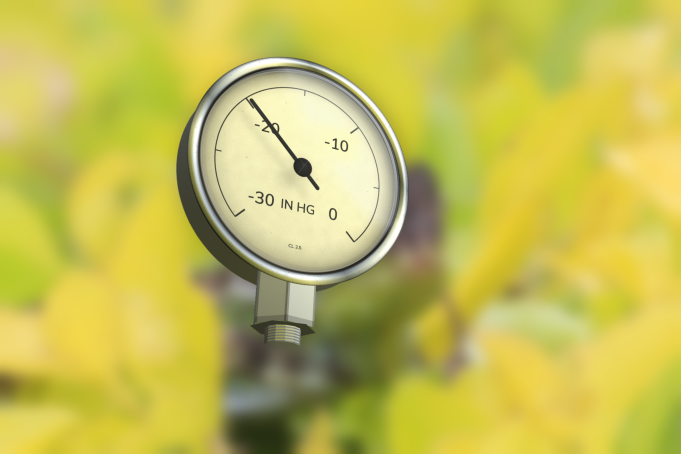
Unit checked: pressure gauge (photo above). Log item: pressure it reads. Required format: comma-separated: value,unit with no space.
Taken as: -20,inHg
